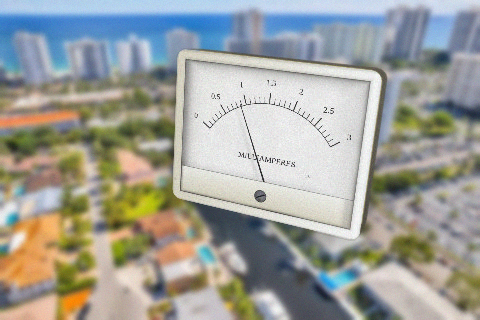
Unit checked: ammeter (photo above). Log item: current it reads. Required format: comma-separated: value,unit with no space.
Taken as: 0.9,mA
